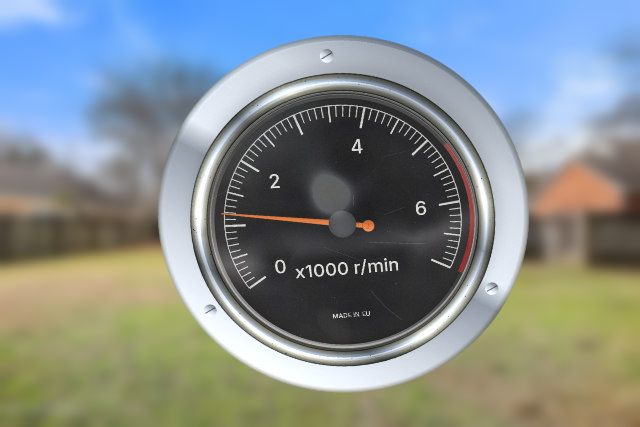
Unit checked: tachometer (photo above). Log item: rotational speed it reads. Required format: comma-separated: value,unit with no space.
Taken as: 1200,rpm
